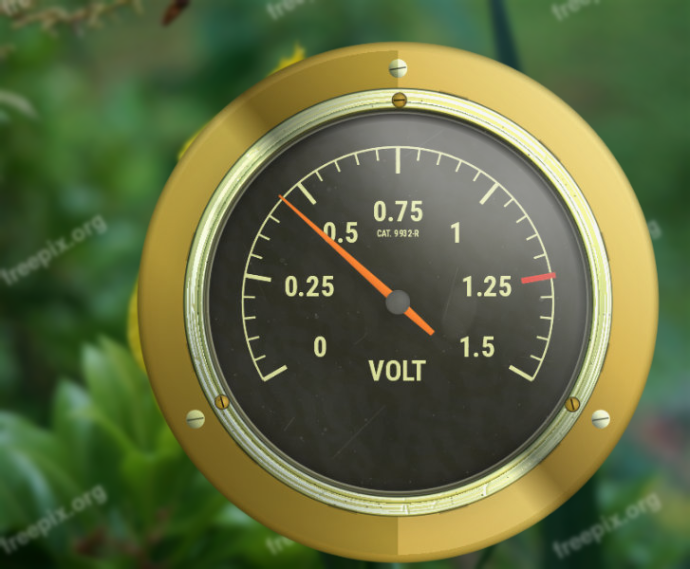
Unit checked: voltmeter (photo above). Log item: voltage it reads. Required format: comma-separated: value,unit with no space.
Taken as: 0.45,V
